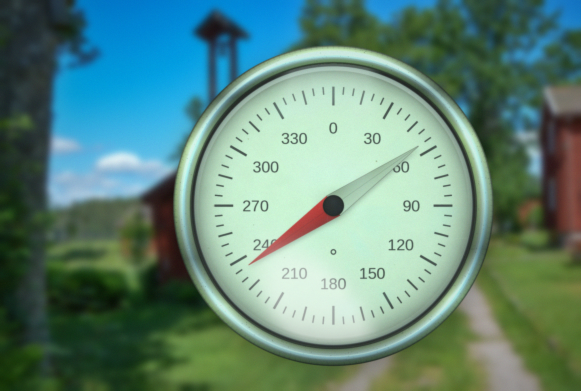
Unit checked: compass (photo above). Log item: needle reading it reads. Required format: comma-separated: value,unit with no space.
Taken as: 235,°
